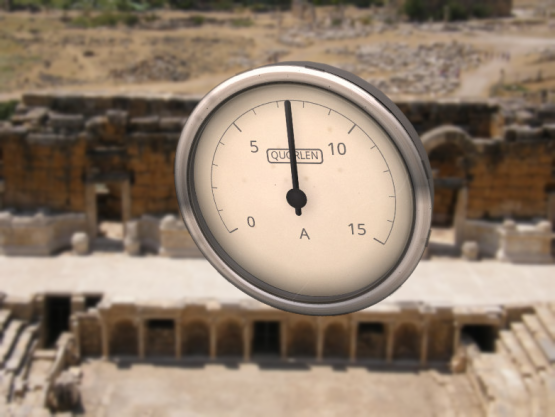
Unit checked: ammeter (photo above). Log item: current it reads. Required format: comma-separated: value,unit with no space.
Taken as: 7.5,A
